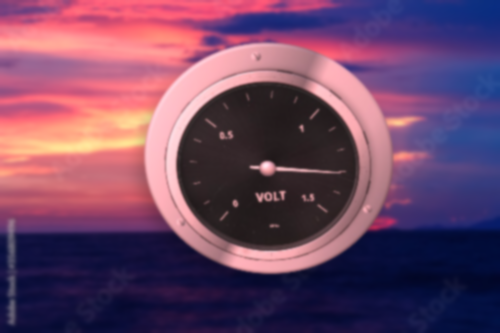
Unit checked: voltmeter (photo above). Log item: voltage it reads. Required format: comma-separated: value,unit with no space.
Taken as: 1.3,V
